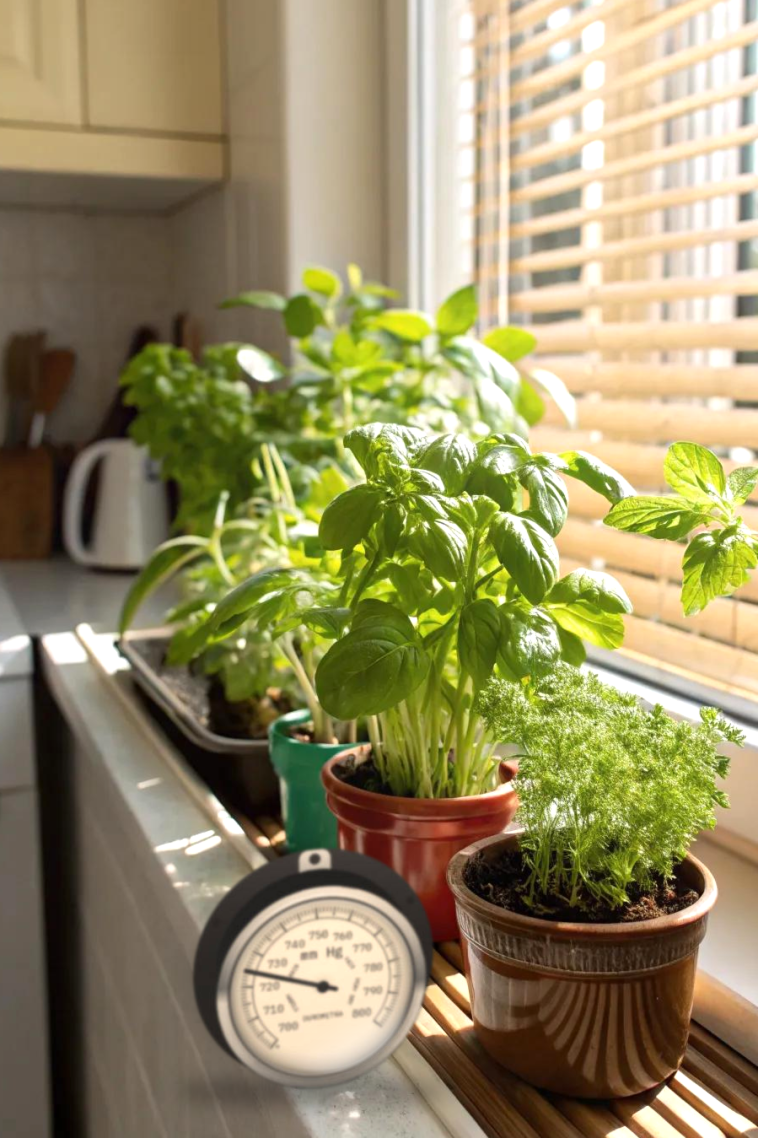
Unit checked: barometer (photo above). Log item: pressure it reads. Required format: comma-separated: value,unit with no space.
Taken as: 725,mmHg
